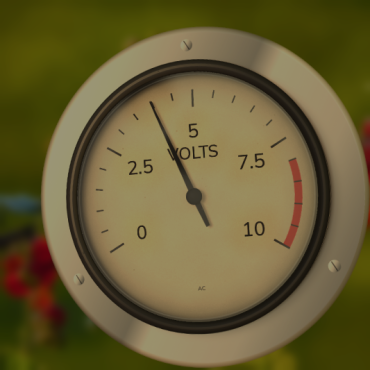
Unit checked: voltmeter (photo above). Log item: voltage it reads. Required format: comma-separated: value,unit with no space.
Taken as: 4,V
